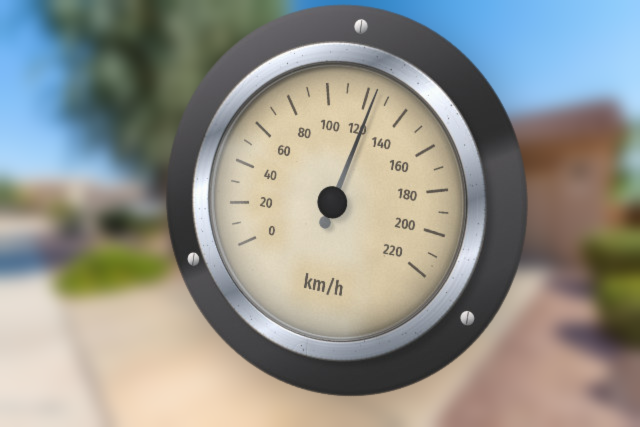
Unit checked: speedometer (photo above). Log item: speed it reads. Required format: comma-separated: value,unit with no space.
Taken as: 125,km/h
